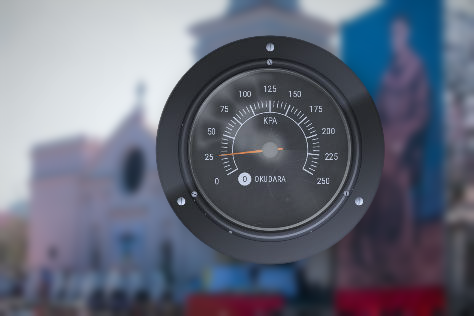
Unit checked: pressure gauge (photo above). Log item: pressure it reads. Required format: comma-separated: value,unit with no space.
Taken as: 25,kPa
